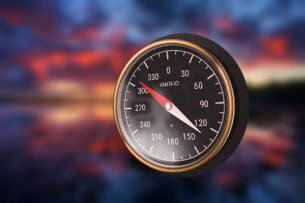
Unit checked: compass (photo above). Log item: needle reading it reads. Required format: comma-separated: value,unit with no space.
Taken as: 310,°
